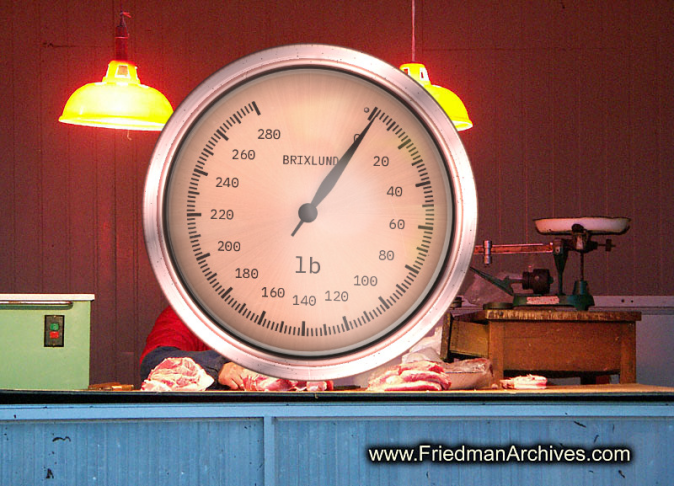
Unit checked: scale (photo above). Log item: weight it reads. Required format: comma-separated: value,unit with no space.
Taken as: 2,lb
